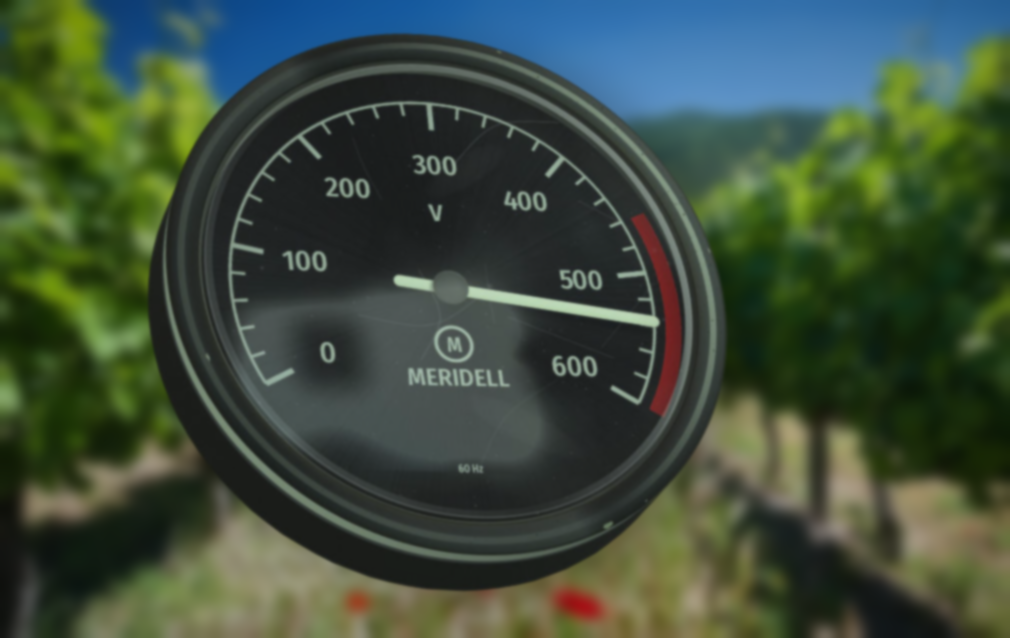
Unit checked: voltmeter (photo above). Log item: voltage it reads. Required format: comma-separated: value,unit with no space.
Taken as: 540,V
